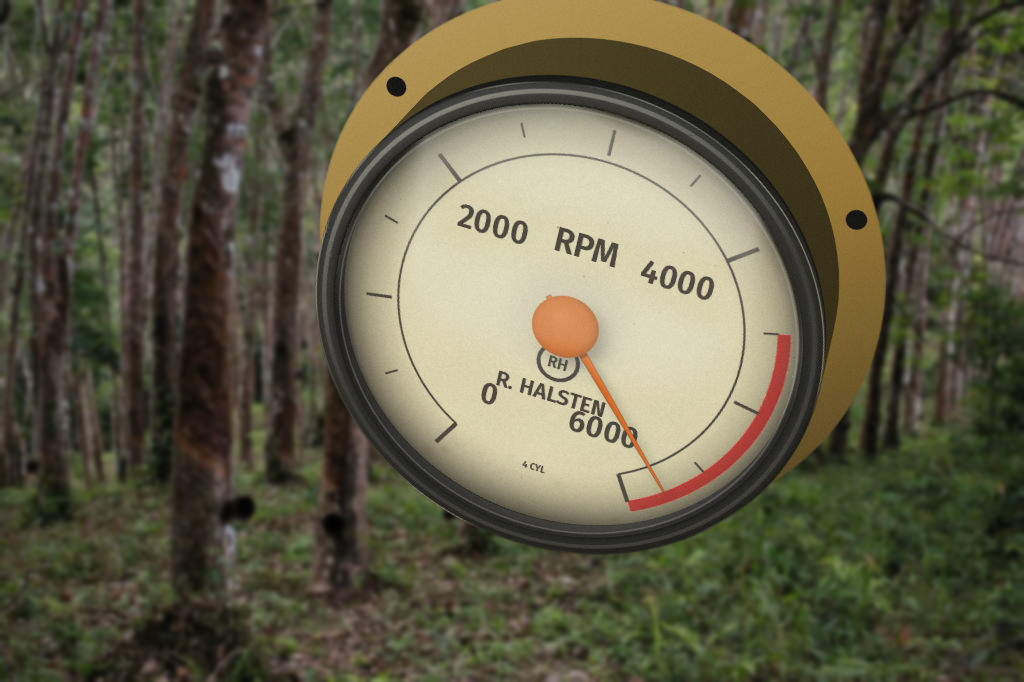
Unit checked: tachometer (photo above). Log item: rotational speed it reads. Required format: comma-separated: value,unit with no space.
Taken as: 5750,rpm
